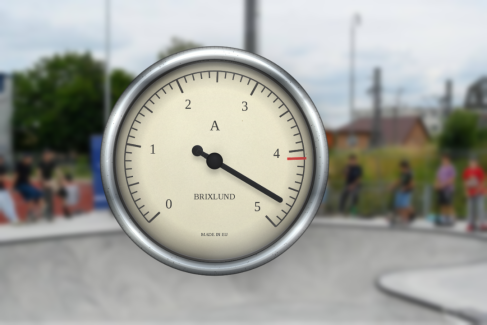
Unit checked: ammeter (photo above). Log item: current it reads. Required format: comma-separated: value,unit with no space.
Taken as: 4.7,A
